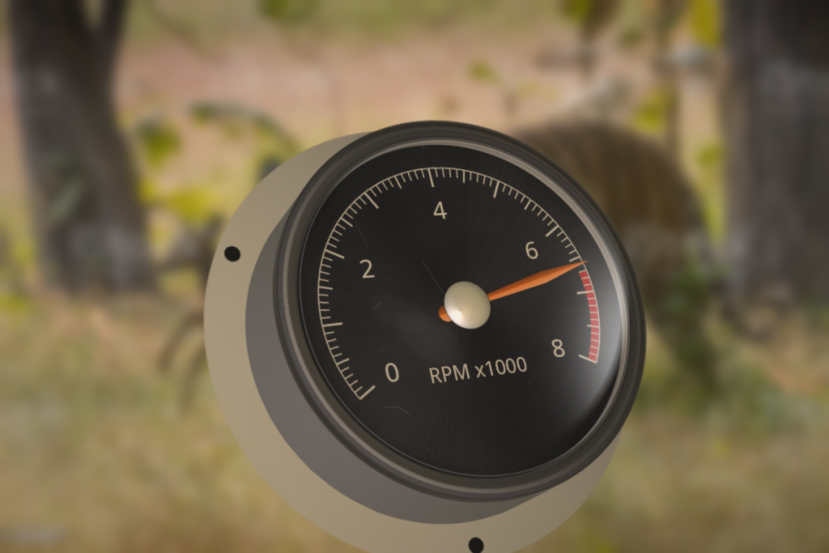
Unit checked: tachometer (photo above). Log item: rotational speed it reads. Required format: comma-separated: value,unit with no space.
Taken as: 6600,rpm
